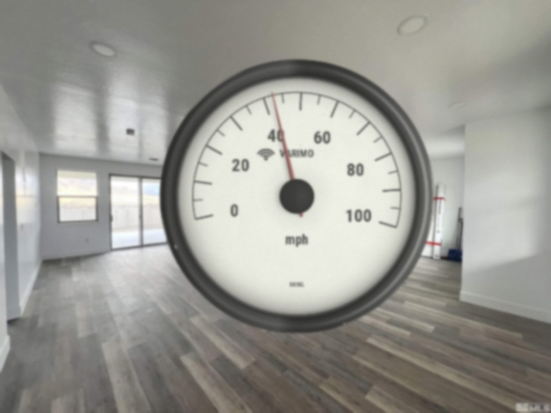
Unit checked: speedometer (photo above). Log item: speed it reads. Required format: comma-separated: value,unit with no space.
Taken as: 42.5,mph
